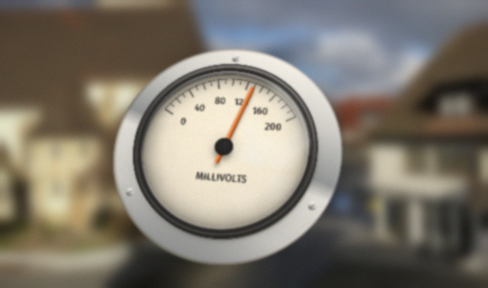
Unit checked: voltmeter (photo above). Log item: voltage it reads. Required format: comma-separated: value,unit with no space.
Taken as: 130,mV
